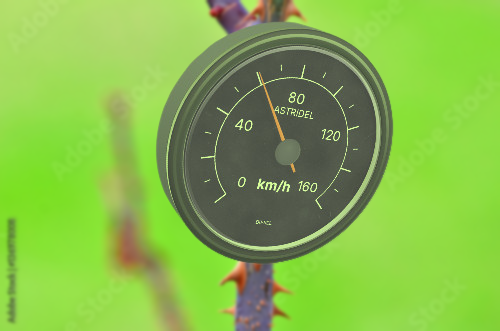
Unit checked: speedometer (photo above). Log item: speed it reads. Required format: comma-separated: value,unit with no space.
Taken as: 60,km/h
